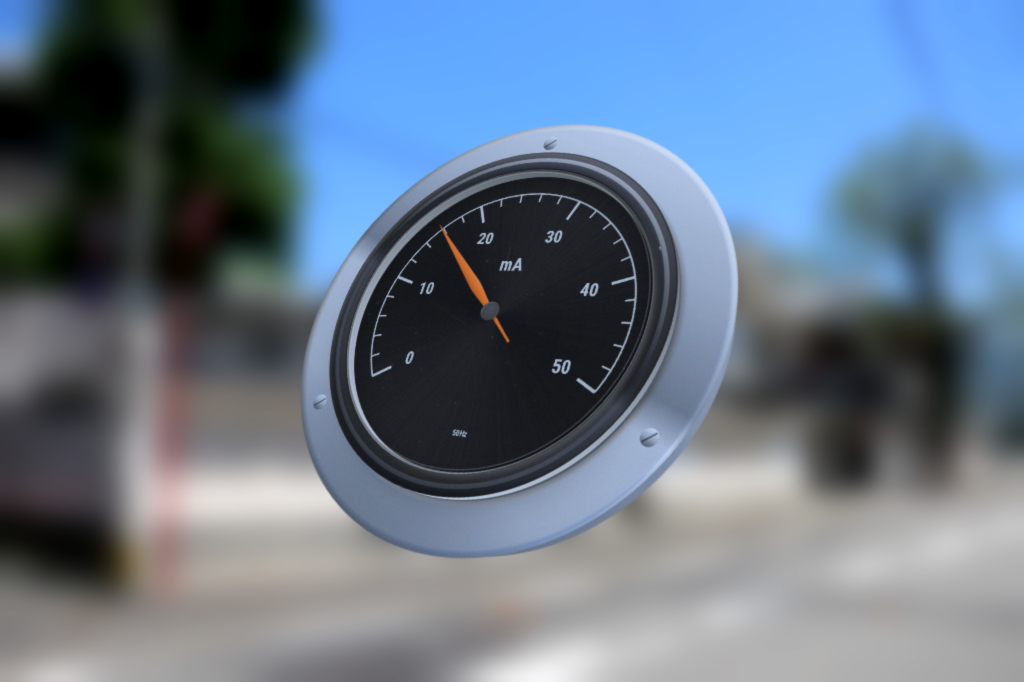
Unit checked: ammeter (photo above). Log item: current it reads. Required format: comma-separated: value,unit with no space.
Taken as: 16,mA
